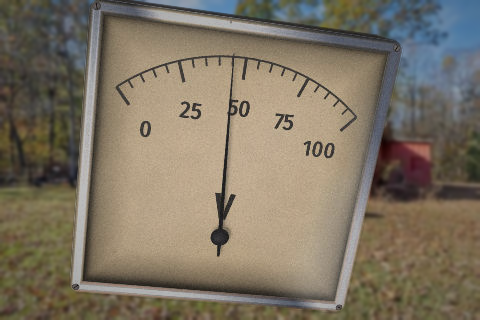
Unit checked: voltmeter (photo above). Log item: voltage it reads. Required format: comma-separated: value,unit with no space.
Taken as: 45,V
